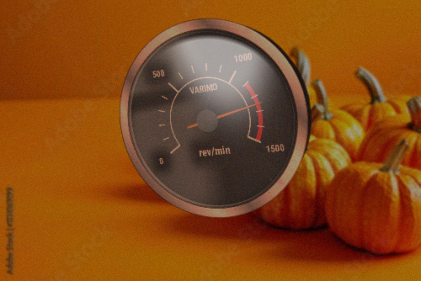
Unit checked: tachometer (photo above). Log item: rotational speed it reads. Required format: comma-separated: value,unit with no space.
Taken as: 1250,rpm
